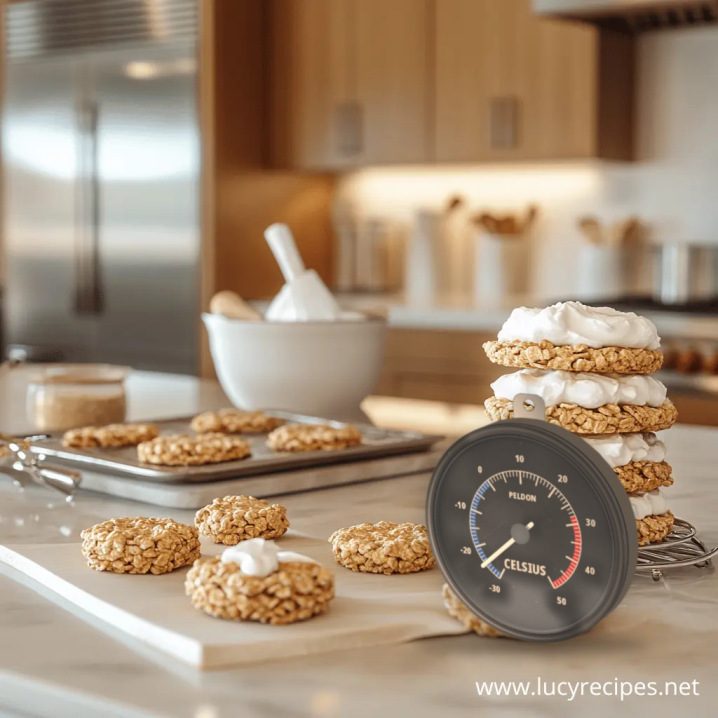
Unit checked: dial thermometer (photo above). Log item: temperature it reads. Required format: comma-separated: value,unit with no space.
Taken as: -25,°C
